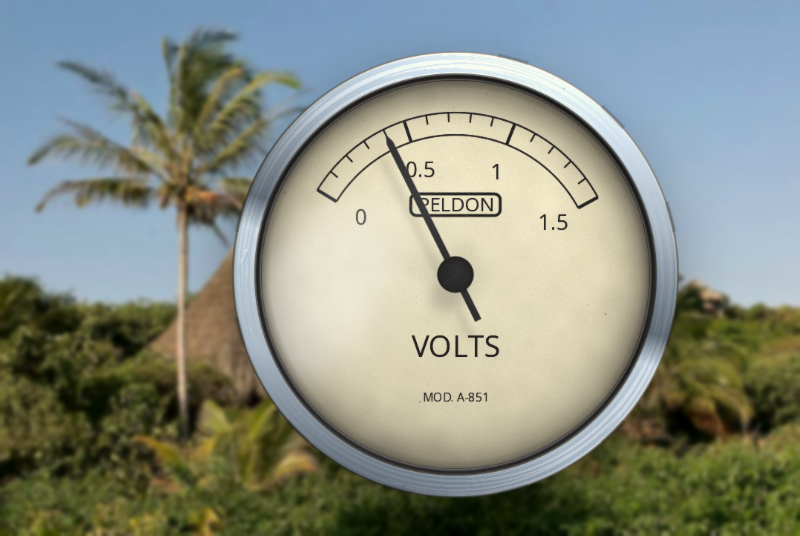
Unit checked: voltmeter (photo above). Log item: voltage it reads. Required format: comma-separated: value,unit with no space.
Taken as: 0.4,V
